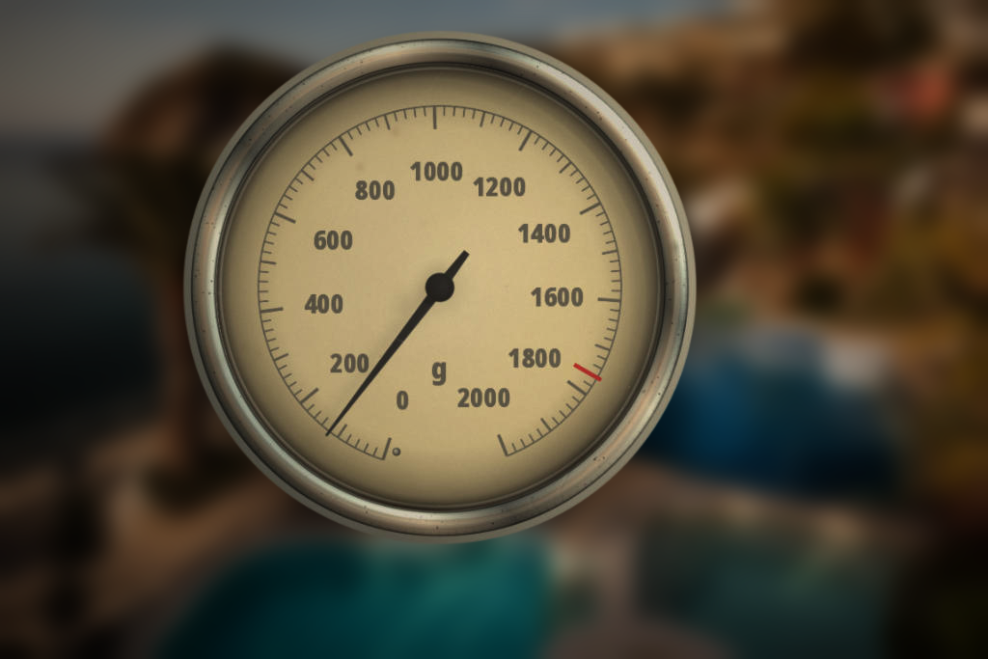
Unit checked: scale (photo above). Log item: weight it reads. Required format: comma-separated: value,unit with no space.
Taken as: 120,g
